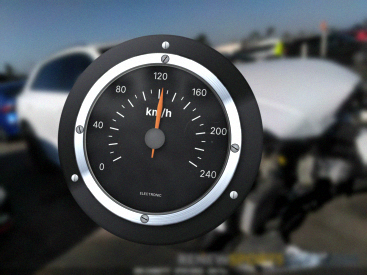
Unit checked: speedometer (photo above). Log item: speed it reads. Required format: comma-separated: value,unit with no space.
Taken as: 125,km/h
